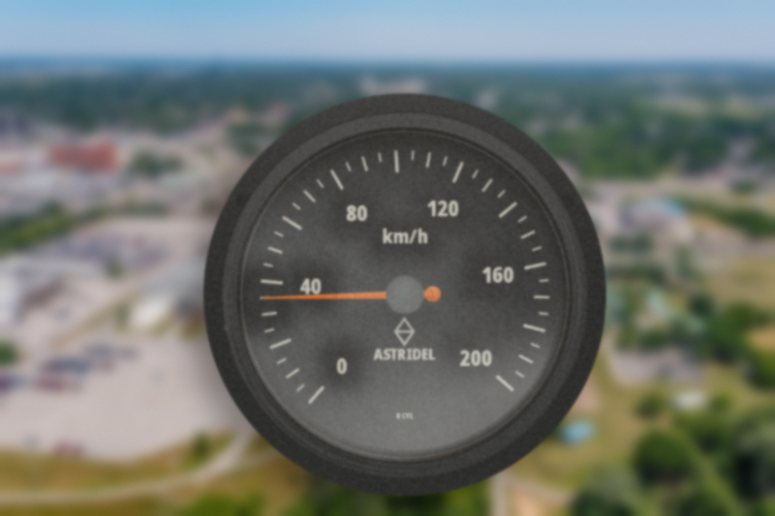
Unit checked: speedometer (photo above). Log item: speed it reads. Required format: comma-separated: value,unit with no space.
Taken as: 35,km/h
